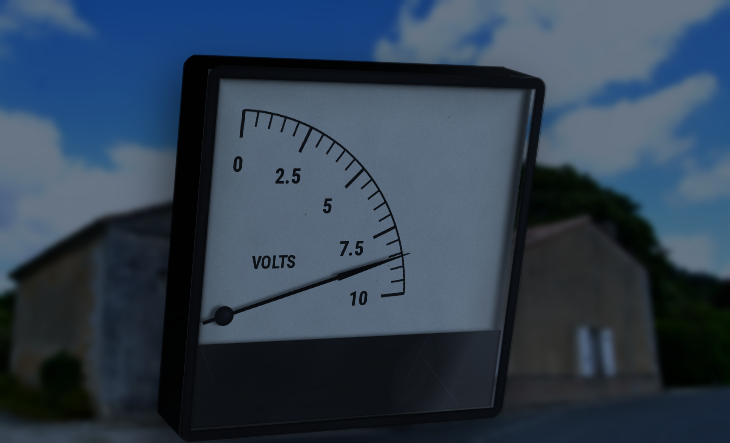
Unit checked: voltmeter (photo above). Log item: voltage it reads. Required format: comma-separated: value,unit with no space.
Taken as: 8.5,V
